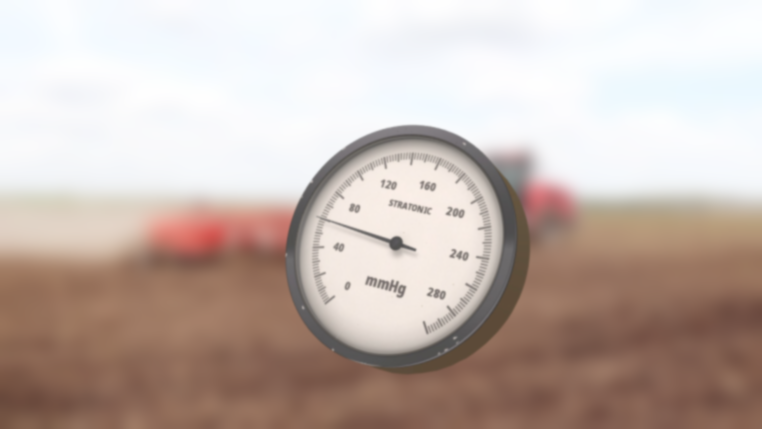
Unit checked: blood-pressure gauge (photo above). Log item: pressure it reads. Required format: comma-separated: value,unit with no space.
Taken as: 60,mmHg
